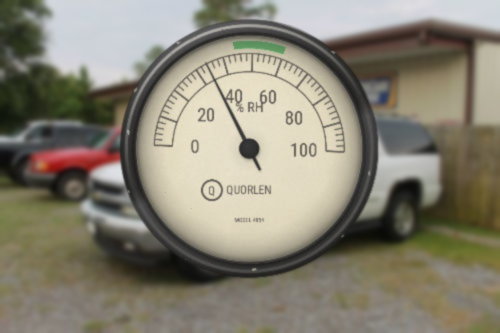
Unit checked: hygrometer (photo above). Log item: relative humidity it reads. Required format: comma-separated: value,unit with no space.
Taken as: 34,%
